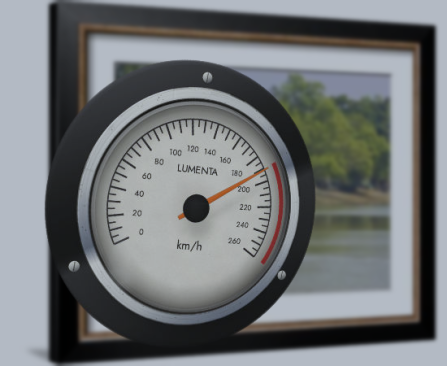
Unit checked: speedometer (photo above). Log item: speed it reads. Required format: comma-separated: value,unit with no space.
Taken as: 190,km/h
